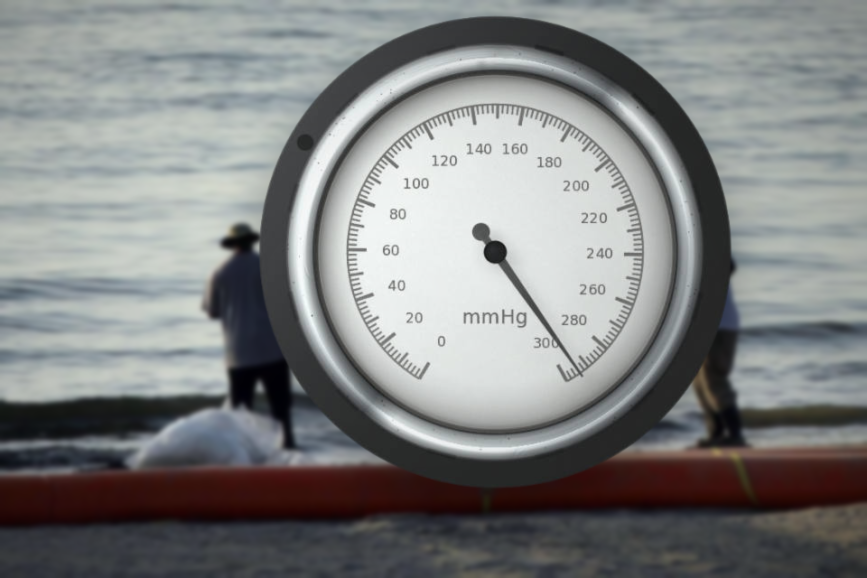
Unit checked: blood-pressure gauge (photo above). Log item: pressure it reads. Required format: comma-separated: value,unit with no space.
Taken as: 294,mmHg
